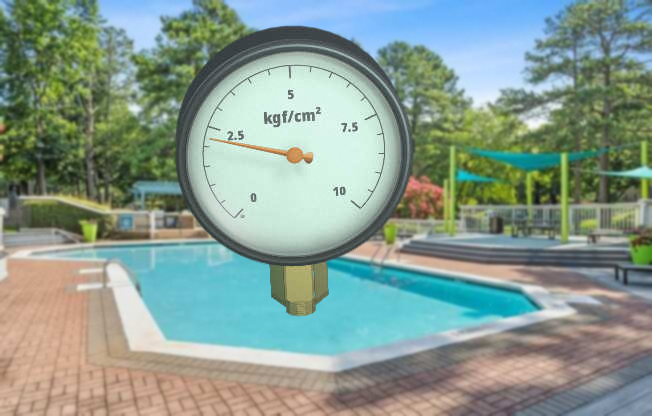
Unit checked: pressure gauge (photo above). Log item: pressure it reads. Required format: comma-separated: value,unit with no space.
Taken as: 2.25,kg/cm²
